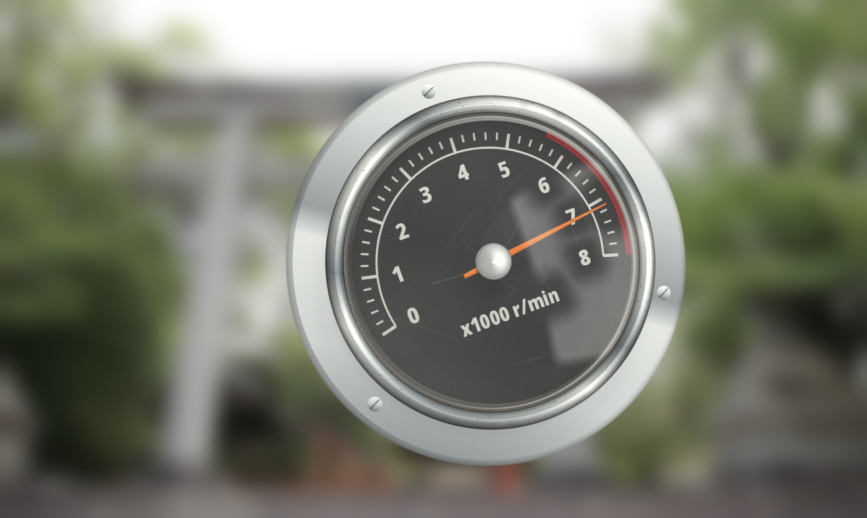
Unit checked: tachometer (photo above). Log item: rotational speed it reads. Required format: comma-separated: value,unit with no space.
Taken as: 7100,rpm
